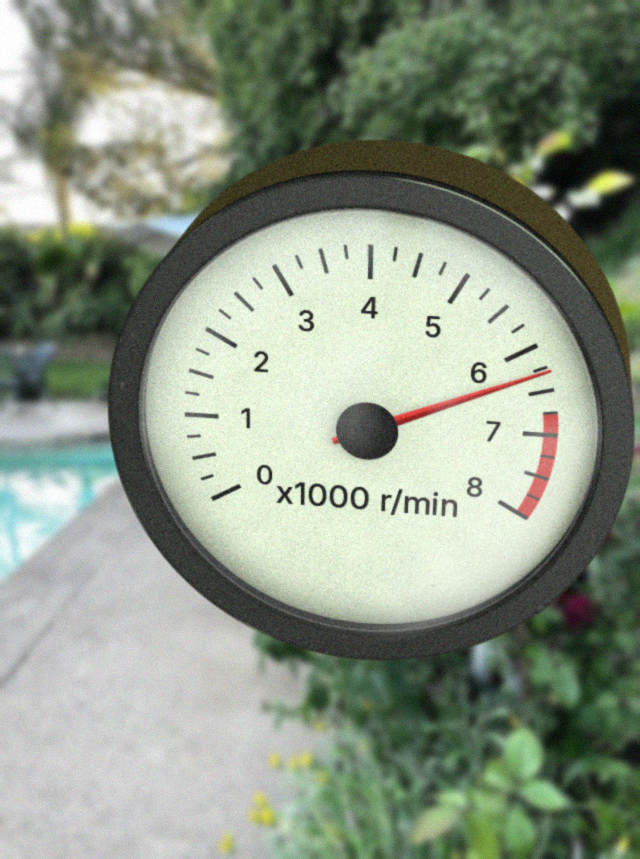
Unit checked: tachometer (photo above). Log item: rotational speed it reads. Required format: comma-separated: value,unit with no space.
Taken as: 6250,rpm
